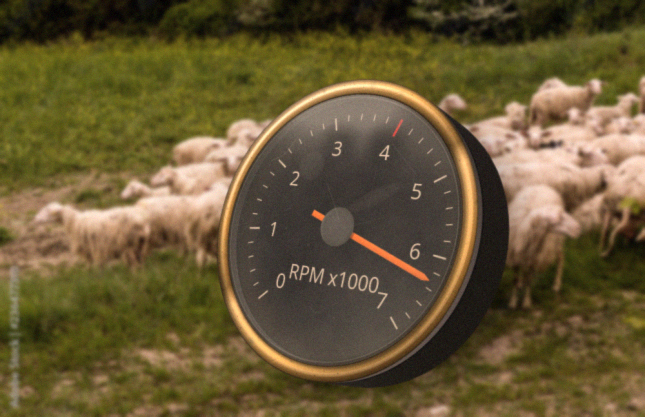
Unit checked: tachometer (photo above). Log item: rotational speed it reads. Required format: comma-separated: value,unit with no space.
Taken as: 6300,rpm
